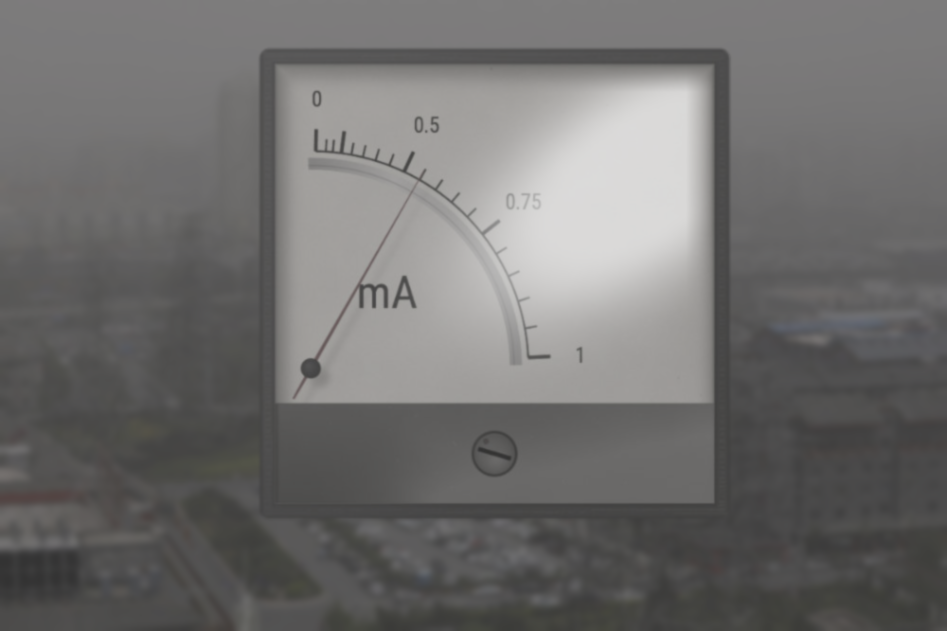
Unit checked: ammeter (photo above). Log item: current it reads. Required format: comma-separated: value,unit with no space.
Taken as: 0.55,mA
